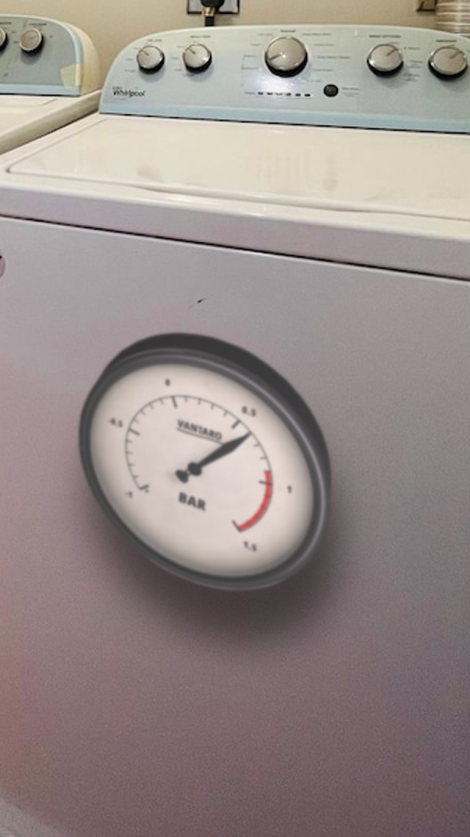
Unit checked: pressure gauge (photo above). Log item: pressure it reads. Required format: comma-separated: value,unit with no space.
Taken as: 0.6,bar
